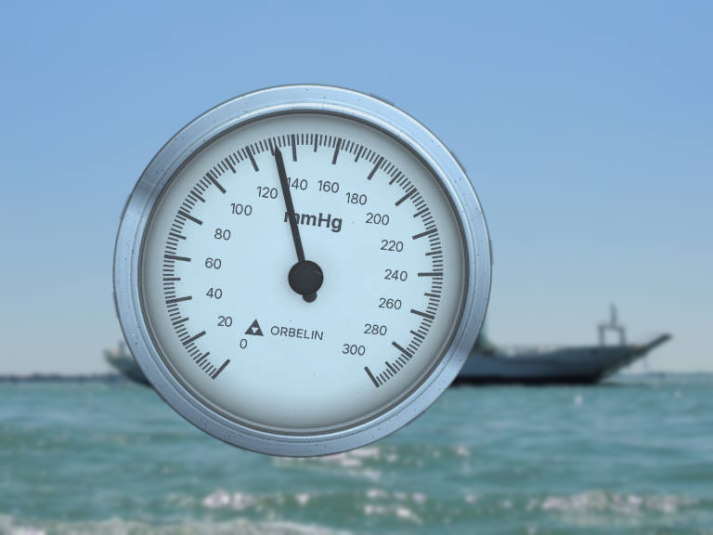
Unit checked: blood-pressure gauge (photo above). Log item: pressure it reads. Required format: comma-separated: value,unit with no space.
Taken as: 132,mmHg
